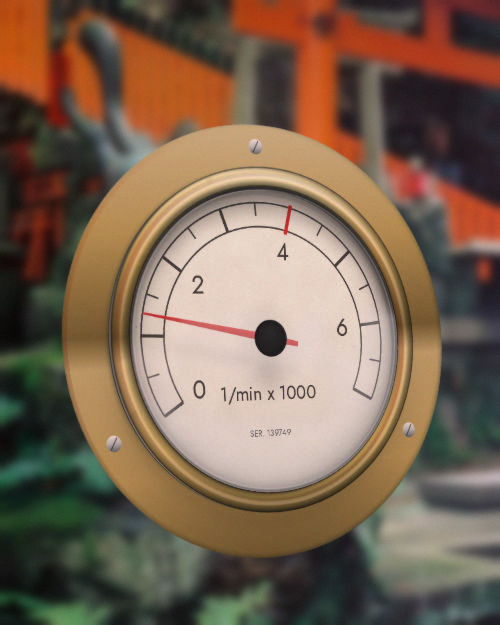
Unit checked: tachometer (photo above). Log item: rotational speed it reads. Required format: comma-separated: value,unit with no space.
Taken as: 1250,rpm
